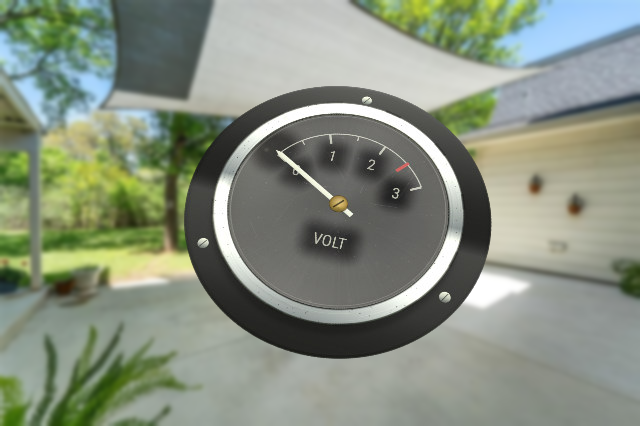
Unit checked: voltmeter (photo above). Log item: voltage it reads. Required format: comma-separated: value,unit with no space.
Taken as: 0,V
